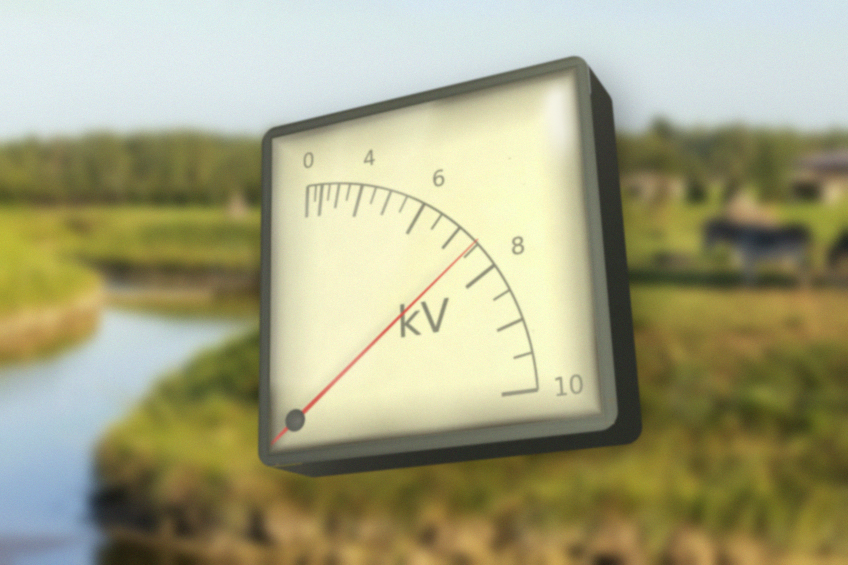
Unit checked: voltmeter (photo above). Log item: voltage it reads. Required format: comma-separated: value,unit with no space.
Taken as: 7.5,kV
